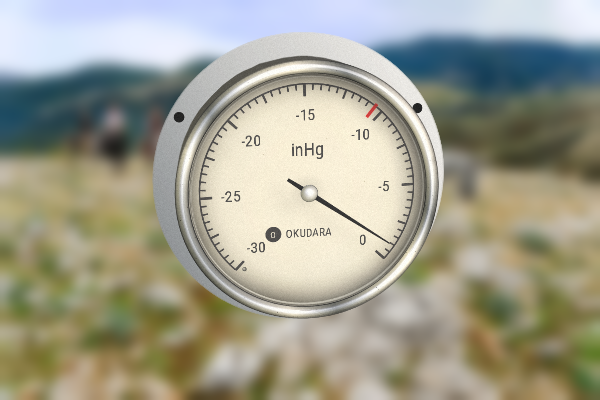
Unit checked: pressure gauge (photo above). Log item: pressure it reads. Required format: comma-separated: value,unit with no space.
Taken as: -1,inHg
